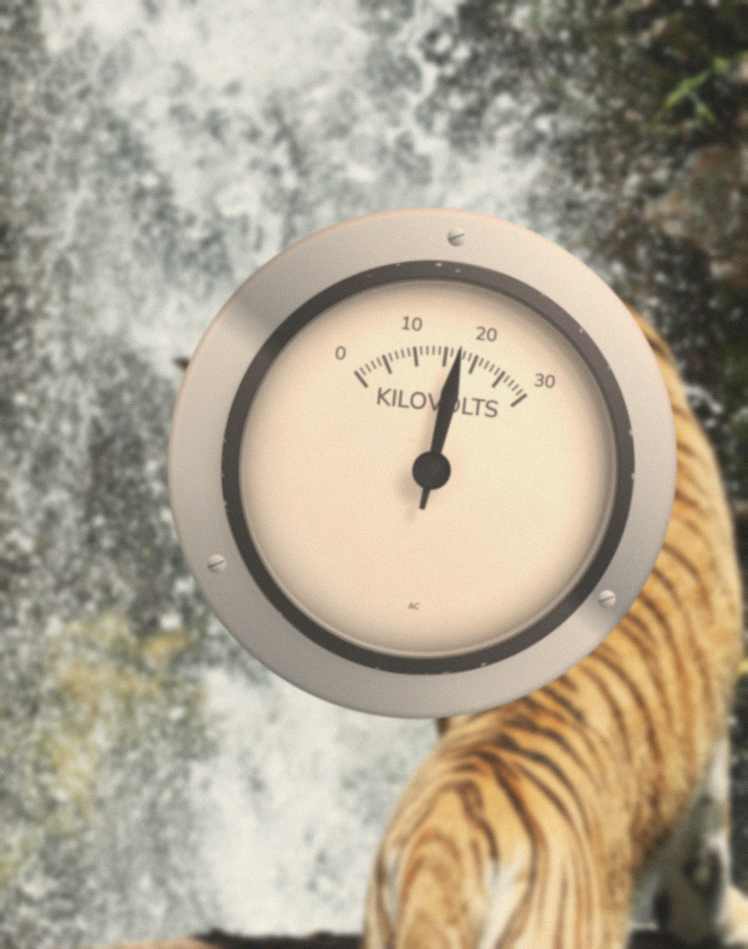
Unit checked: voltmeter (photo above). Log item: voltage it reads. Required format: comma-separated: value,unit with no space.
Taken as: 17,kV
